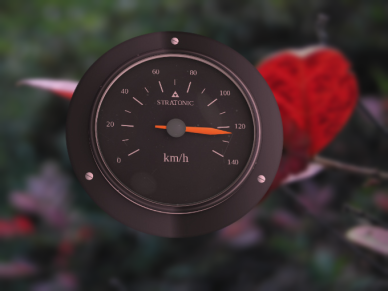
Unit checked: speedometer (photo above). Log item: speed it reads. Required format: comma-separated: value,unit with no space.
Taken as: 125,km/h
